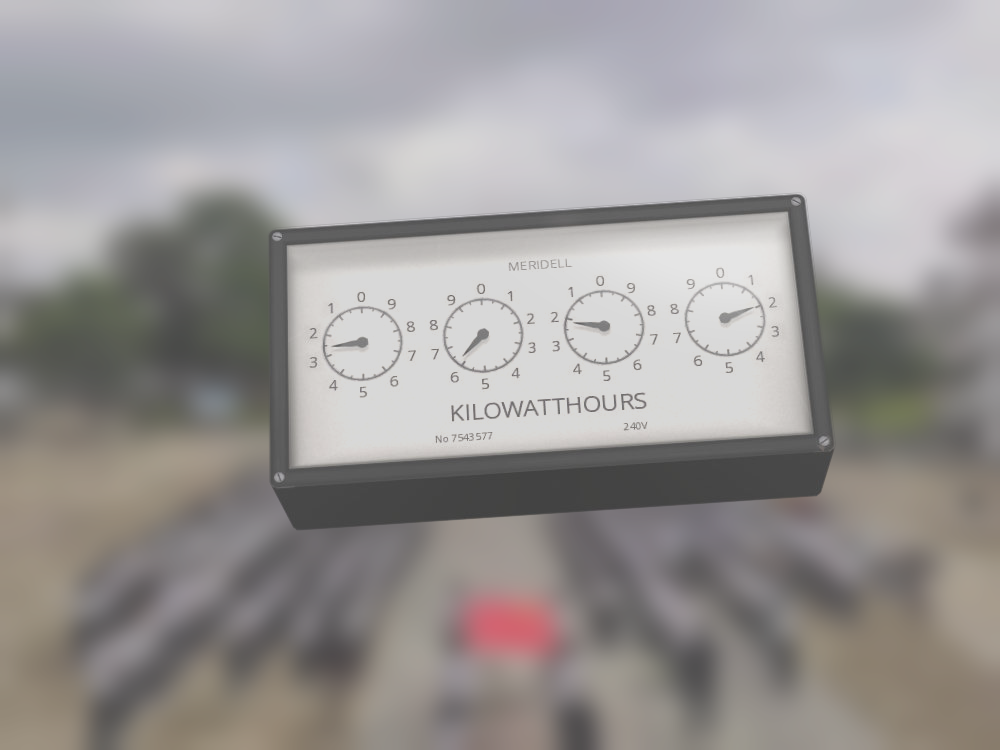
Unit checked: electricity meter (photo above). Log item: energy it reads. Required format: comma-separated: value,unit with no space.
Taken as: 2622,kWh
